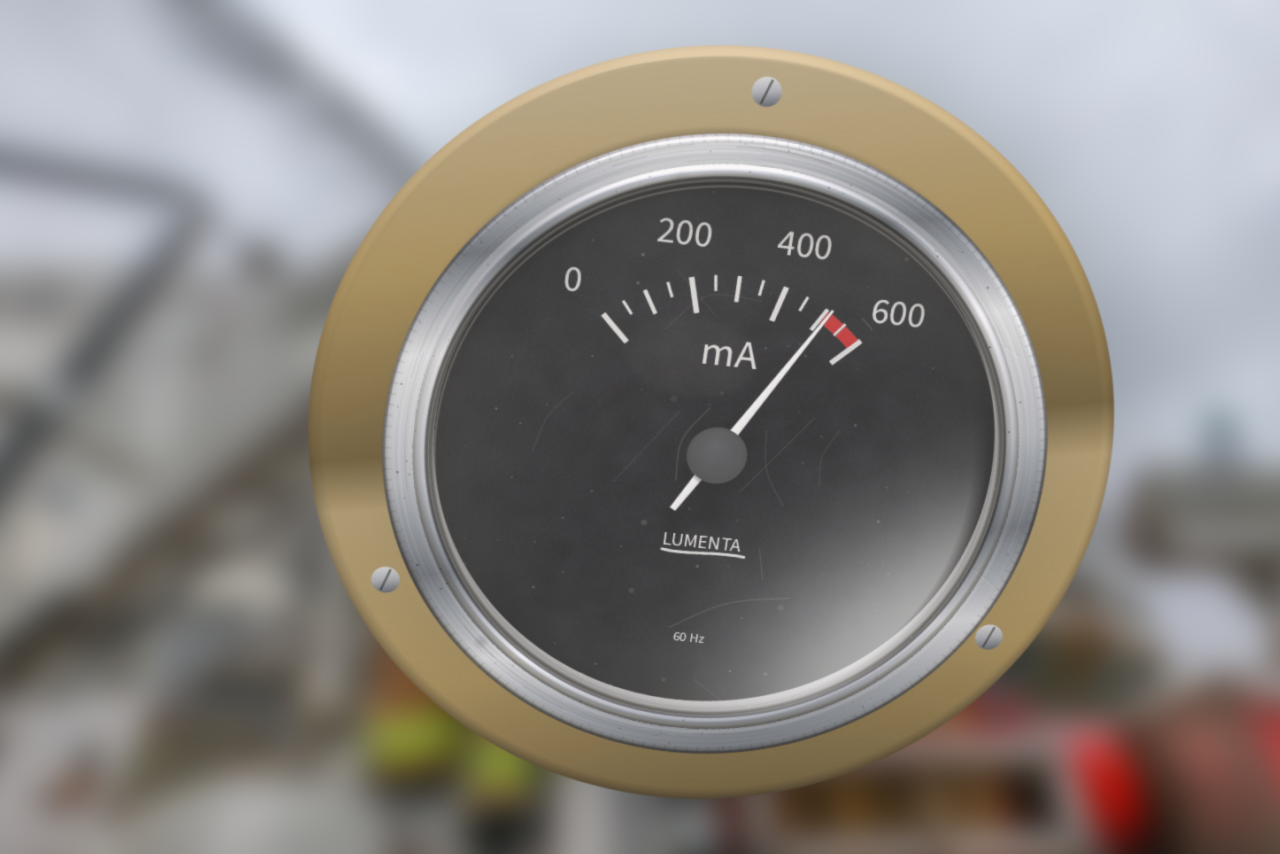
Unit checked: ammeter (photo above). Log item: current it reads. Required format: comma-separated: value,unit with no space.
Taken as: 500,mA
